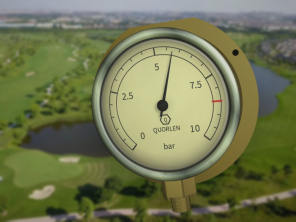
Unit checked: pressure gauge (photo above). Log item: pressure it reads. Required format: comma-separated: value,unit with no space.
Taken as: 5.75,bar
